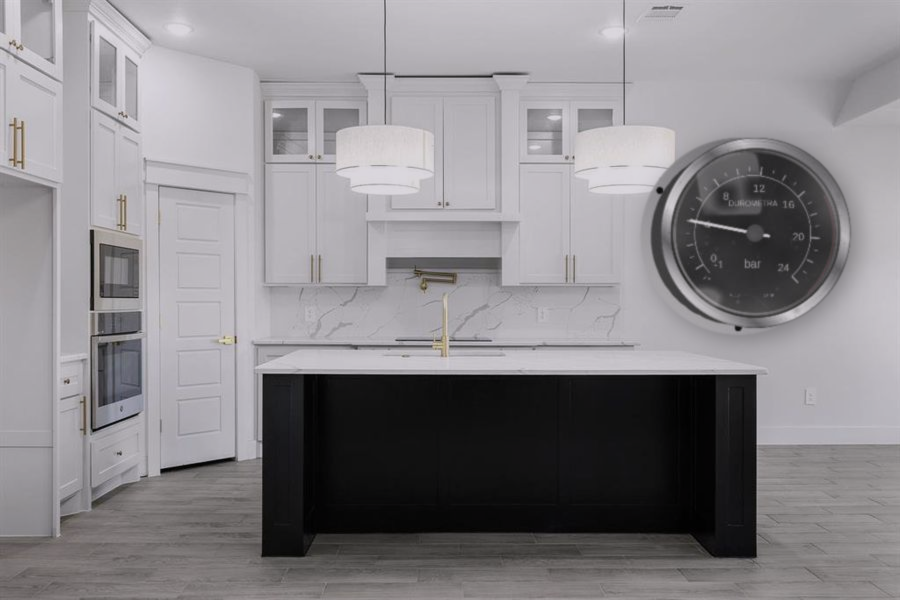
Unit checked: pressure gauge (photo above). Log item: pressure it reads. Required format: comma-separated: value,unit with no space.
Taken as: 4,bar
